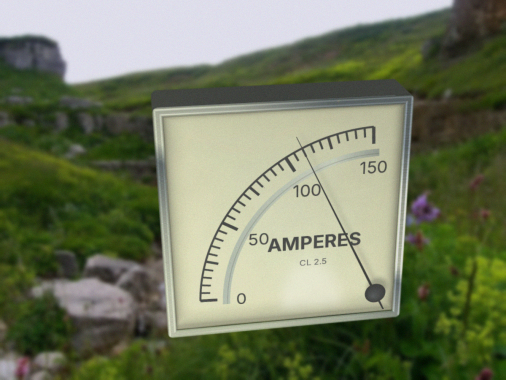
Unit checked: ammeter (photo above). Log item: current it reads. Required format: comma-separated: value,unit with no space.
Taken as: 110,A
